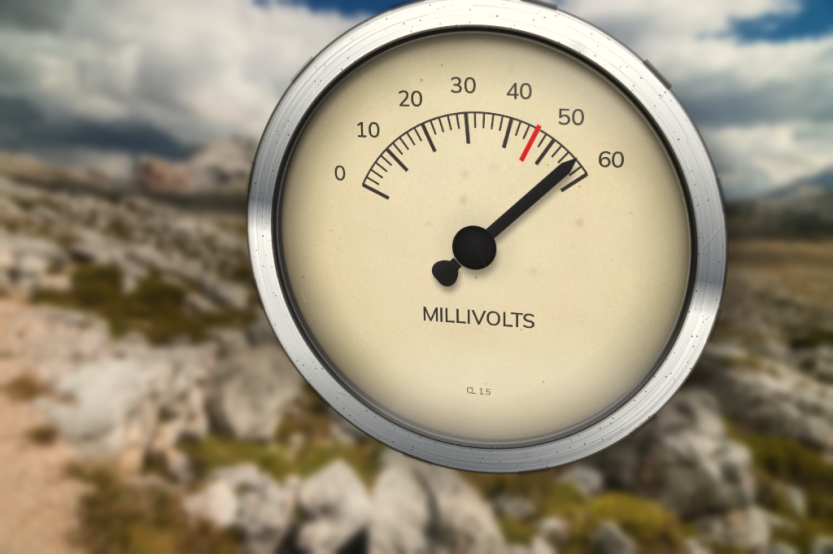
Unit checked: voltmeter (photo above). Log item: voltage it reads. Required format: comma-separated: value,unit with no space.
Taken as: 56,mV
